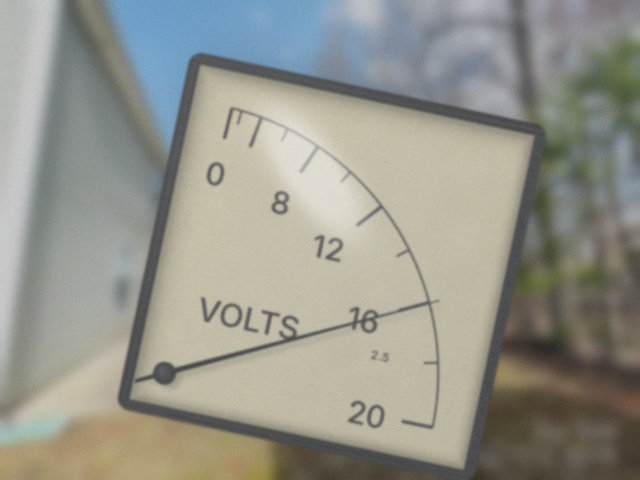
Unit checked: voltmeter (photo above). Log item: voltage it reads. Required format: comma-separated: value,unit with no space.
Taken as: 16,V
